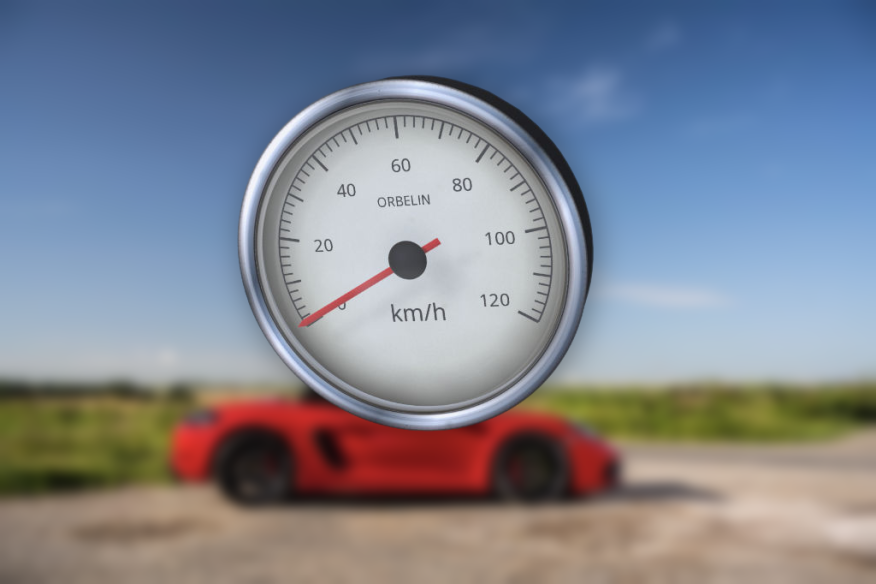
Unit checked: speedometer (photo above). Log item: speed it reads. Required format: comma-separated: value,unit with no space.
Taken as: 1,km/h
